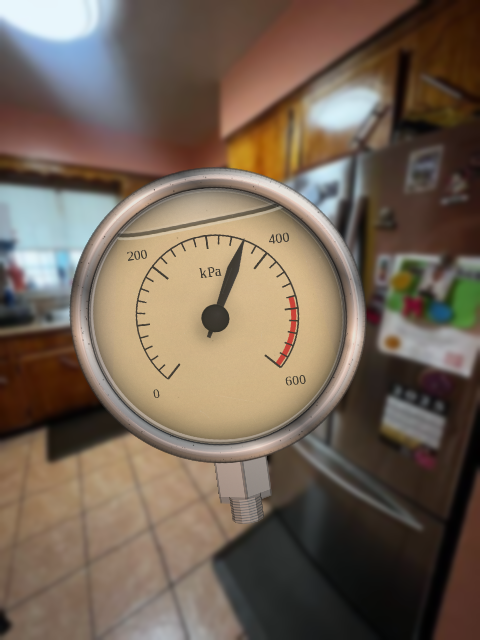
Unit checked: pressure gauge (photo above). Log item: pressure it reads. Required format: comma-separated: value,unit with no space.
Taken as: 360,kPa
